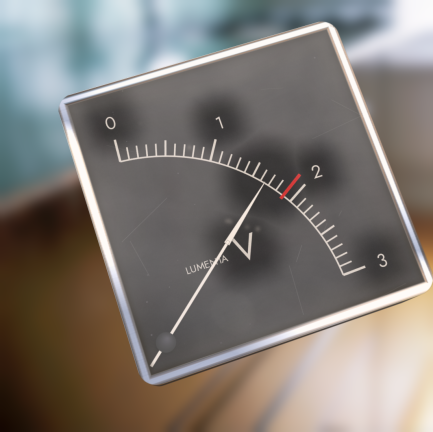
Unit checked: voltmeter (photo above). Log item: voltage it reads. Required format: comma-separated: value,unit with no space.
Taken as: 1.65,V
